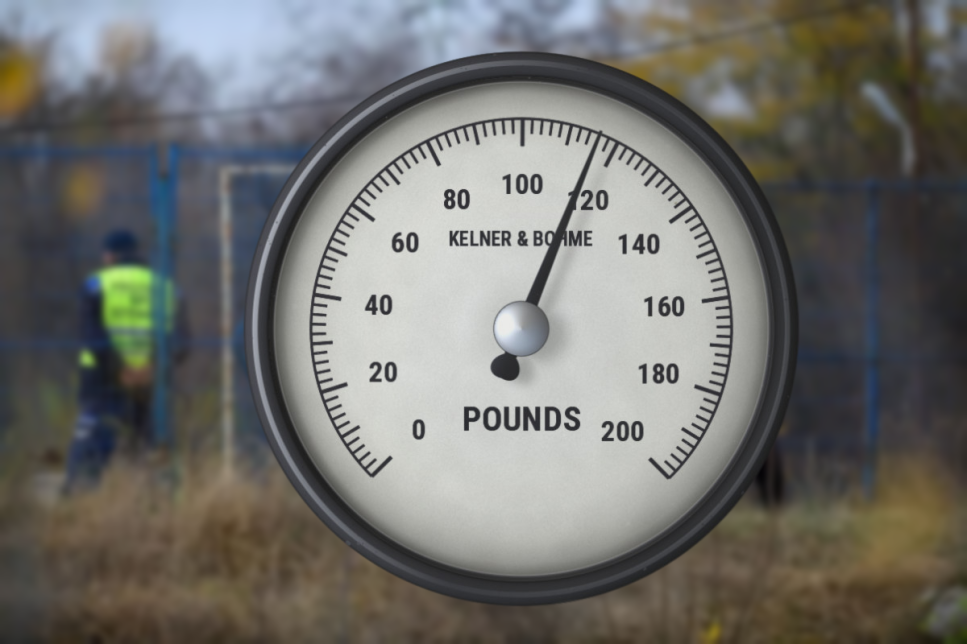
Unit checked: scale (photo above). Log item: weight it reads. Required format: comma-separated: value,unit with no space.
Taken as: 116,lb
